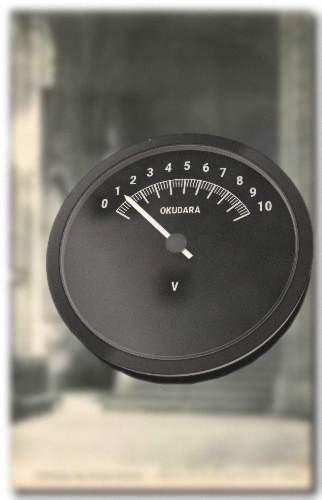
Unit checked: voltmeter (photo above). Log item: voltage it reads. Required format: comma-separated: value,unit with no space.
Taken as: 1,V
